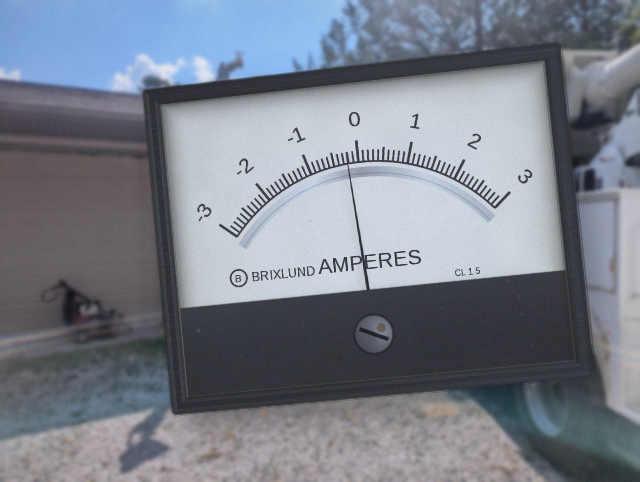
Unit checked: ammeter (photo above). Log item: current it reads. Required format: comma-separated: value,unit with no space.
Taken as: -0.2,A
